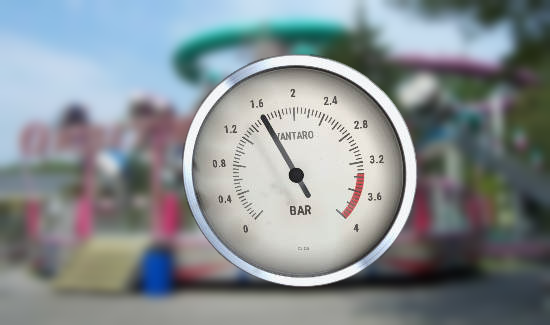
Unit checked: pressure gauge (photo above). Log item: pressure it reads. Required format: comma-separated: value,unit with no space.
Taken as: 1.6,bar
